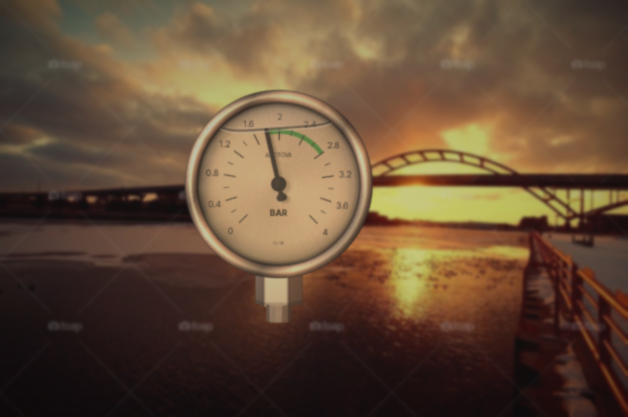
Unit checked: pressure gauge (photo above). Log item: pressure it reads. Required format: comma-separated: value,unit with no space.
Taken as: 1.8,bar
